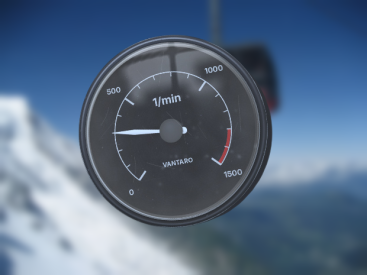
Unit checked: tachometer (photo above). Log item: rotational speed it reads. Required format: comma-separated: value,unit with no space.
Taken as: 300,rpm
